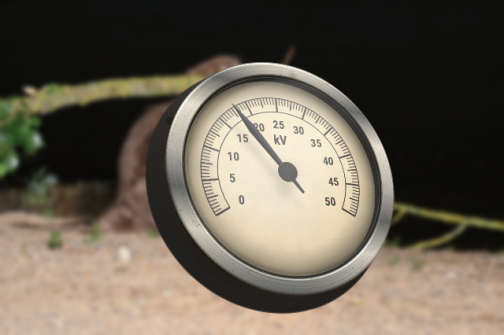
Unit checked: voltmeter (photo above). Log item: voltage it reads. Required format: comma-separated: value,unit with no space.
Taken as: 17.5,kV
